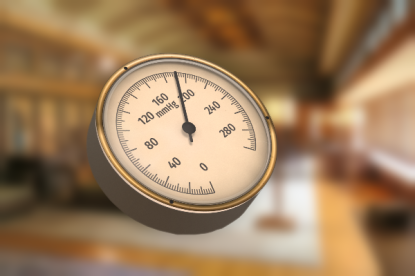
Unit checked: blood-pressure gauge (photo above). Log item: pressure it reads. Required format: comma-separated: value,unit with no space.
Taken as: 190,mmHg
